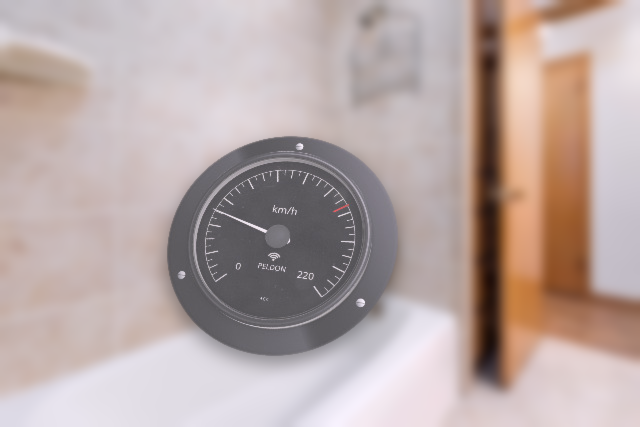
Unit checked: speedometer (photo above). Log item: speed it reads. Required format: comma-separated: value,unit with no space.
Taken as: 50,km/h
